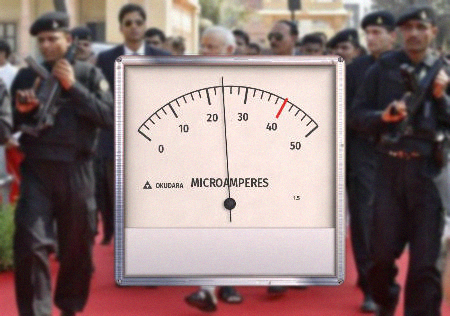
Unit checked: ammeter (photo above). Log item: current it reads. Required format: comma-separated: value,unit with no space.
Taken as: 24,µA
